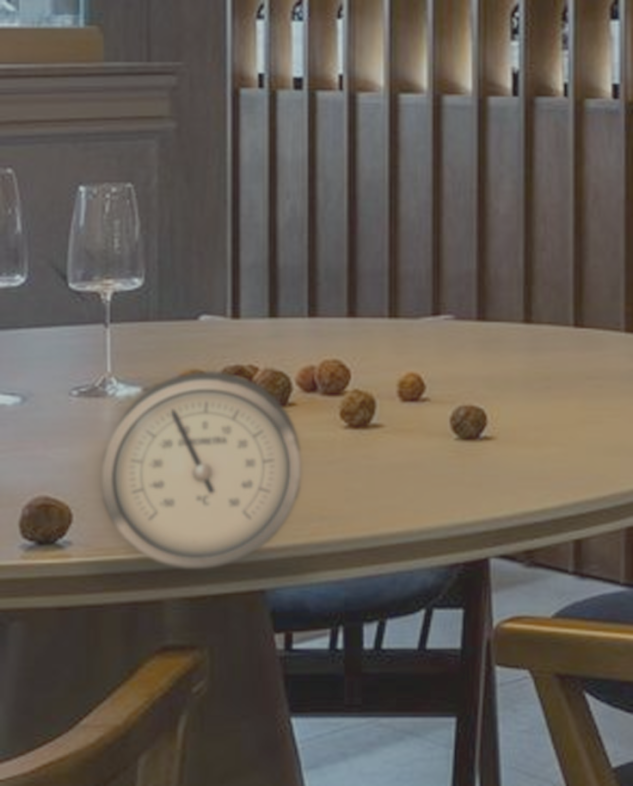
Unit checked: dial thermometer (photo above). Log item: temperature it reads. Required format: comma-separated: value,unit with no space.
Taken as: -10,°C
